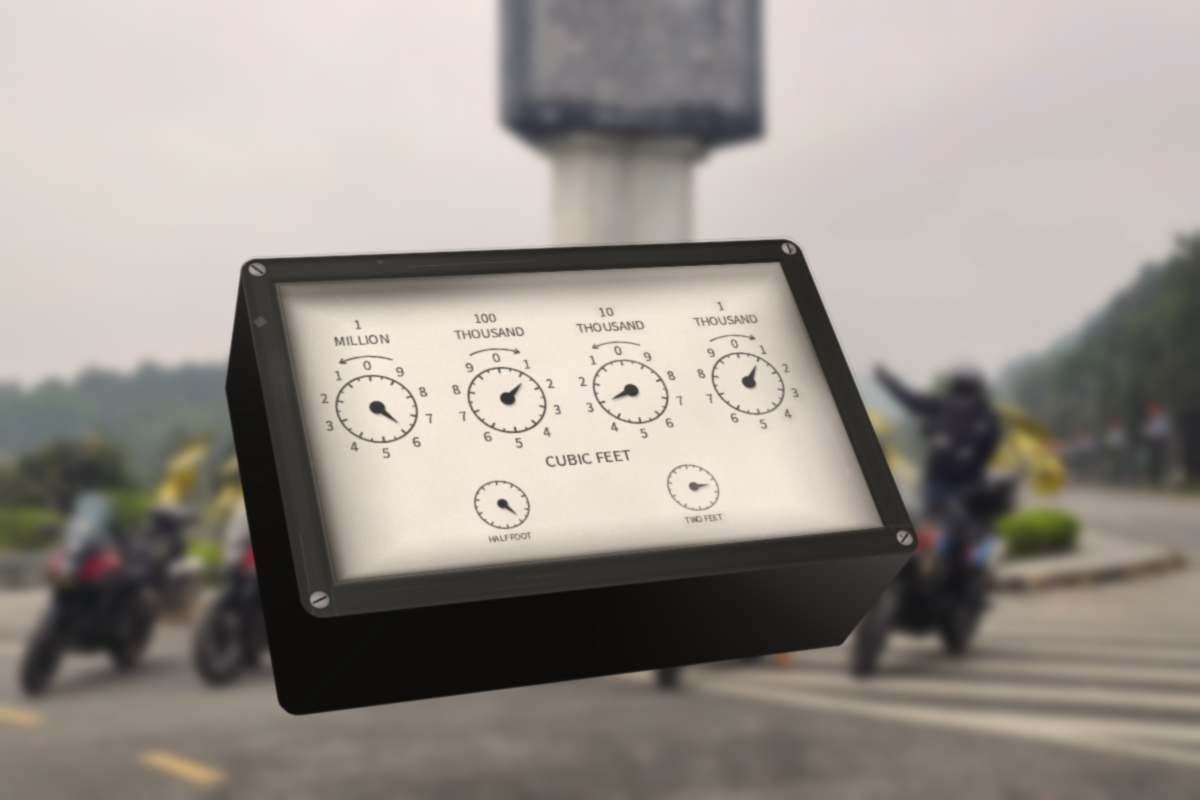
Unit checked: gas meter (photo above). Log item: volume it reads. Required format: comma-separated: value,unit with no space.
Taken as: 613100,ft³
